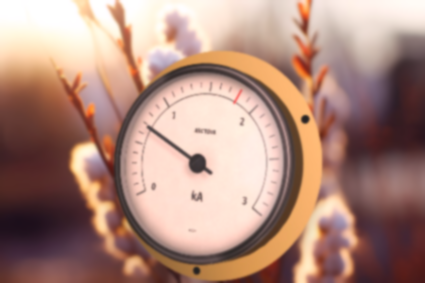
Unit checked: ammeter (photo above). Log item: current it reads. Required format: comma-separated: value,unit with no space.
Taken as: 0.7,kA
